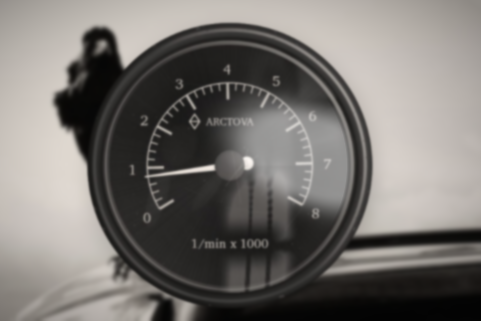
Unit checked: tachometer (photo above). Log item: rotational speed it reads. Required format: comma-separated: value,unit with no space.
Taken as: 800,rpm
